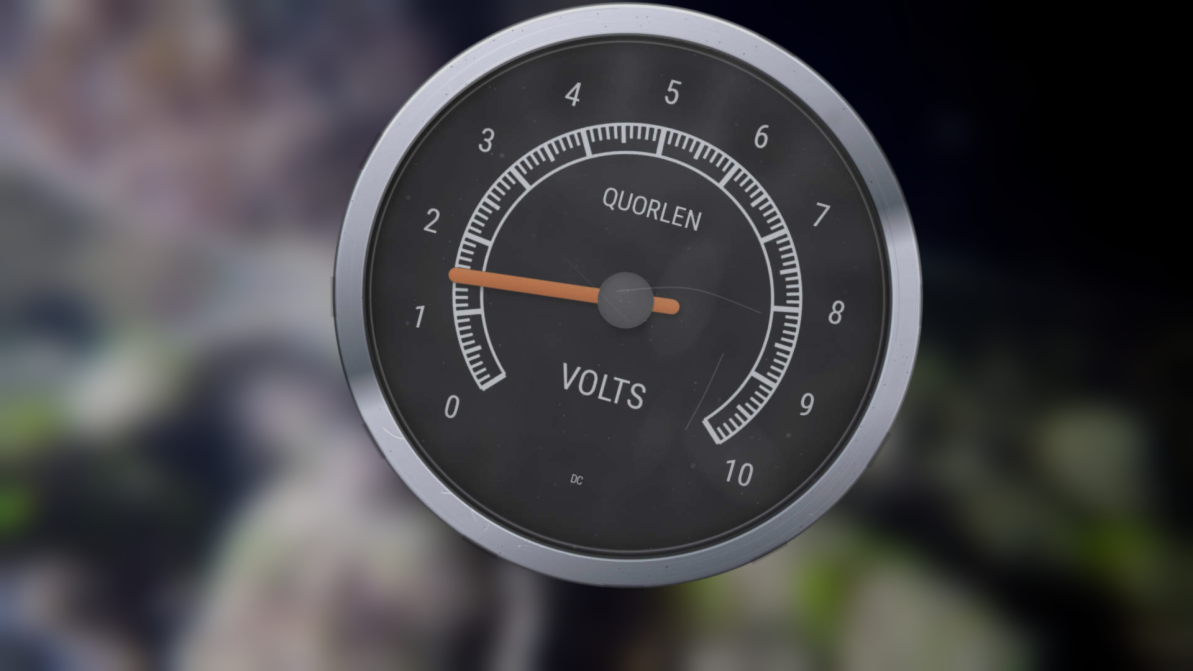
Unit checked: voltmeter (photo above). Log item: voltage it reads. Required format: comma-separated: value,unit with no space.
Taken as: 1.5,V
